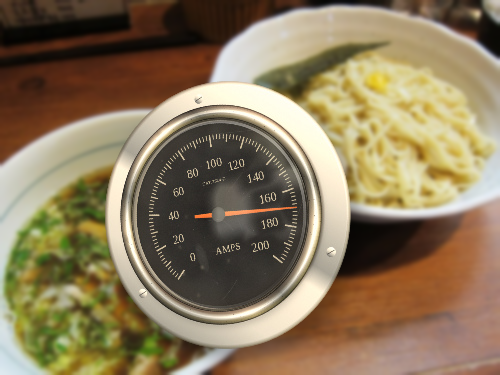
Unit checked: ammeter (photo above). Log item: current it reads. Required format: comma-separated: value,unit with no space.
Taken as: 170,A
